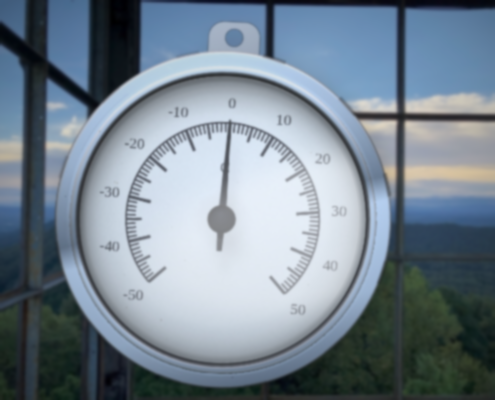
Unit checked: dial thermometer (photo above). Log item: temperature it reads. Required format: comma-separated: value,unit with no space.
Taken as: 0,°C
